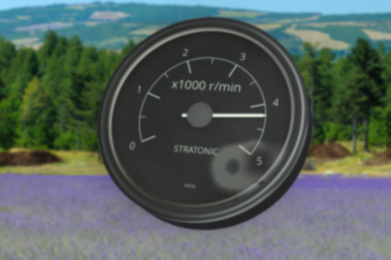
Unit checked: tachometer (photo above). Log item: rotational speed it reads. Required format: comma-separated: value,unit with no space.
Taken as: 4250,rpm
